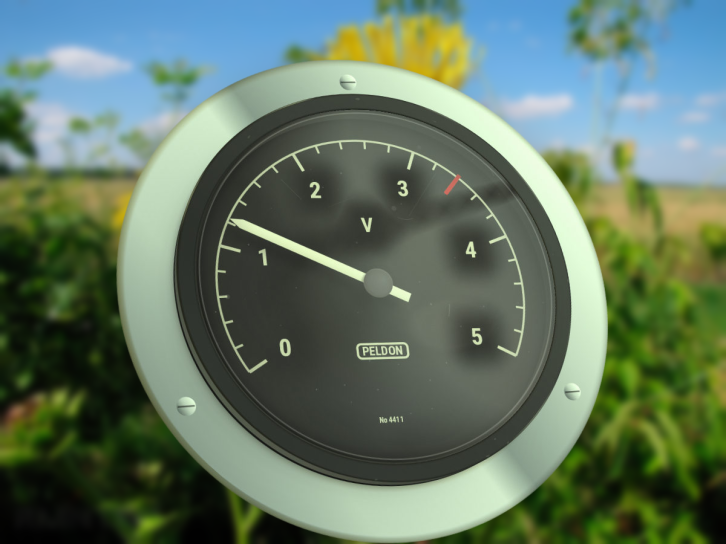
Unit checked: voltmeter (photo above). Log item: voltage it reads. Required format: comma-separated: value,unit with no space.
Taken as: 1.2,V
